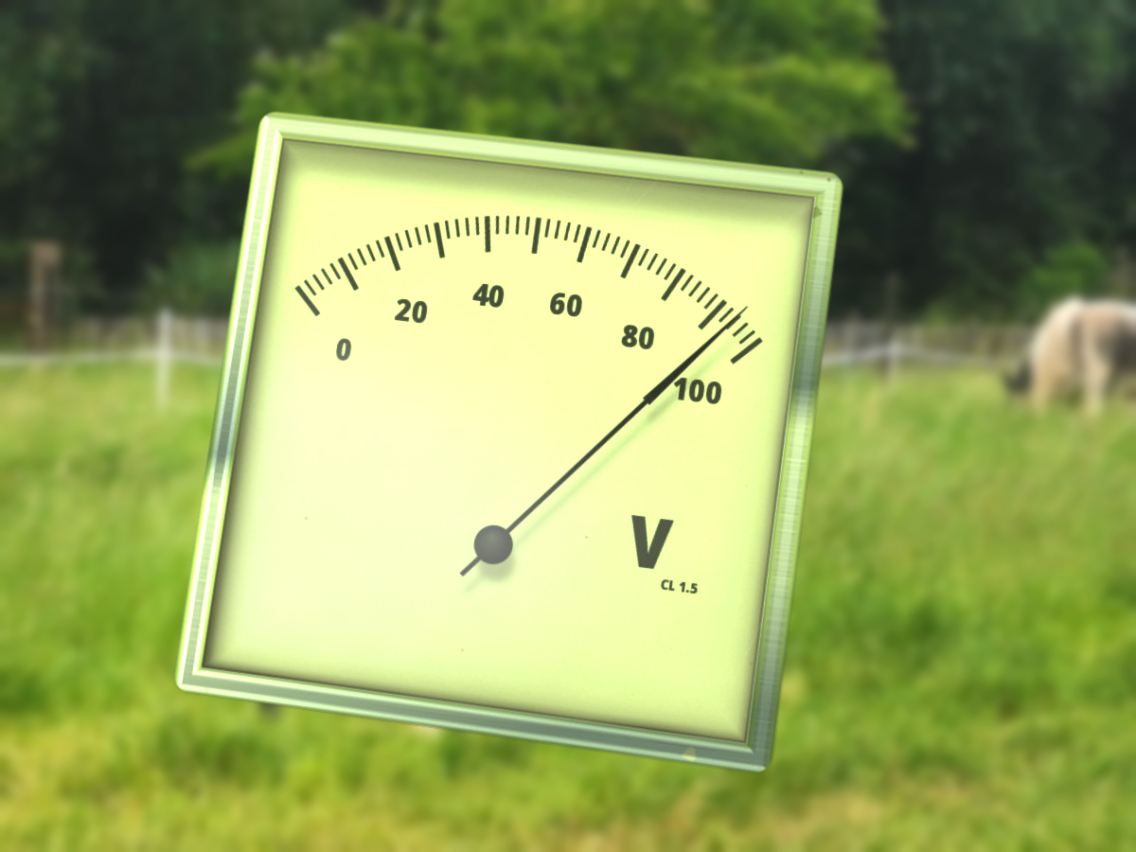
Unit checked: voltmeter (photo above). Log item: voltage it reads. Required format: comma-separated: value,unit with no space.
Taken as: 94,V
